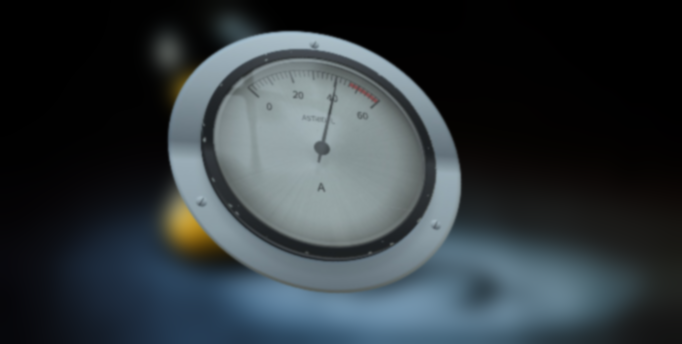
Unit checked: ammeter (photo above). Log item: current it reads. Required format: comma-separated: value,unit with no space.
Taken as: 40,A
